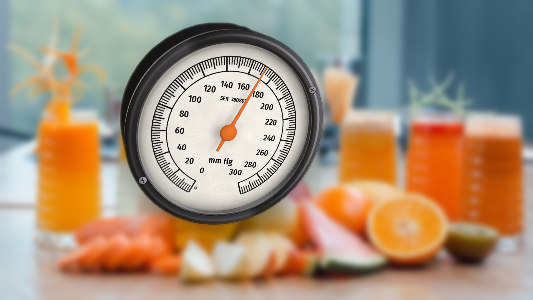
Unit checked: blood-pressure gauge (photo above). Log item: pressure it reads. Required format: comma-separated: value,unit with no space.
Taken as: 170,mmHg
